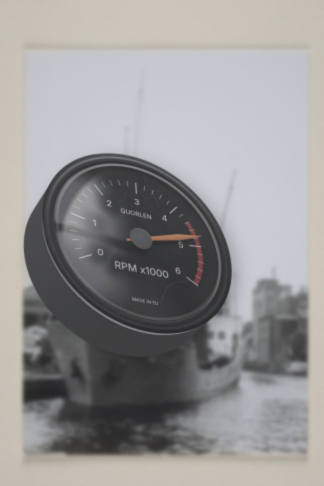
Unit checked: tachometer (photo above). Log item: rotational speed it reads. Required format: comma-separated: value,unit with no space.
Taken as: 4800,rpm
